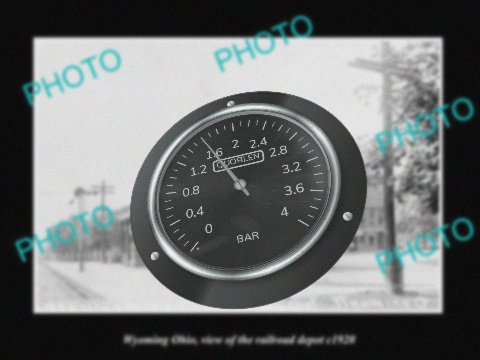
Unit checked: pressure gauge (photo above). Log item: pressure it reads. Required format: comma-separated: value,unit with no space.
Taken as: 1.6,bar
